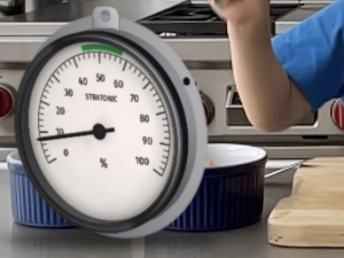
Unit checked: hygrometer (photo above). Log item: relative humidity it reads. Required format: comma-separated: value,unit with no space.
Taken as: 8,%
